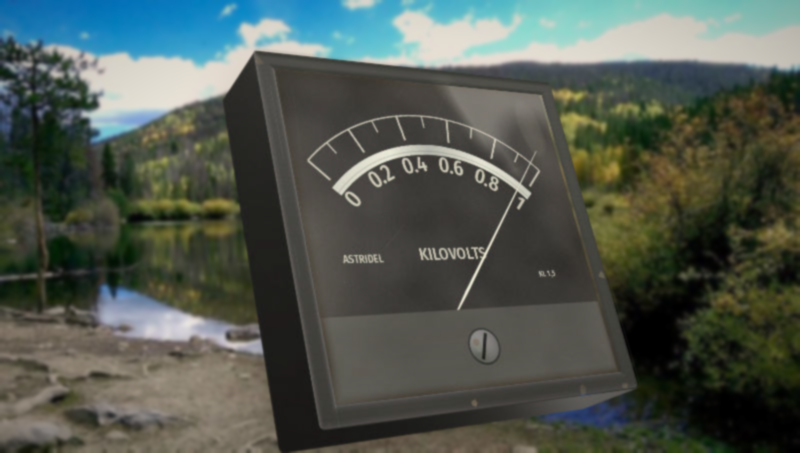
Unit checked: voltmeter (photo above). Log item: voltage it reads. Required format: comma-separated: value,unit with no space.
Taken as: 0.95,kV
